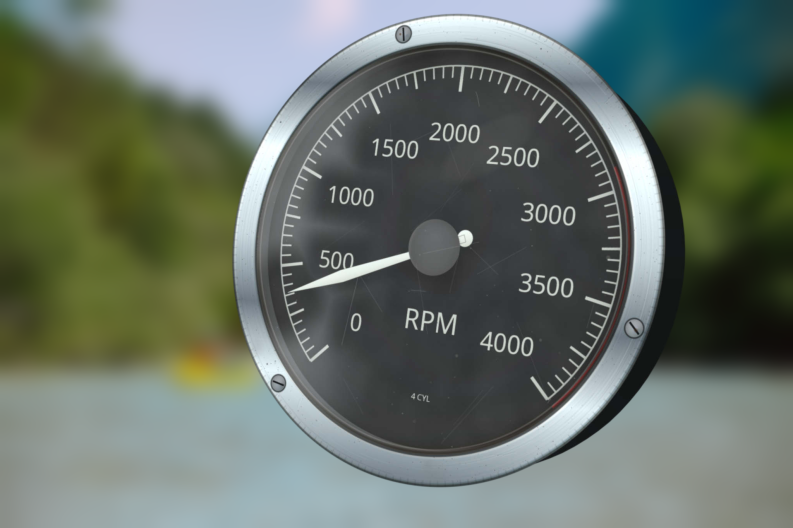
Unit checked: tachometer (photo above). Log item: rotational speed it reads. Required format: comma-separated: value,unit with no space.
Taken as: 350,rpm
